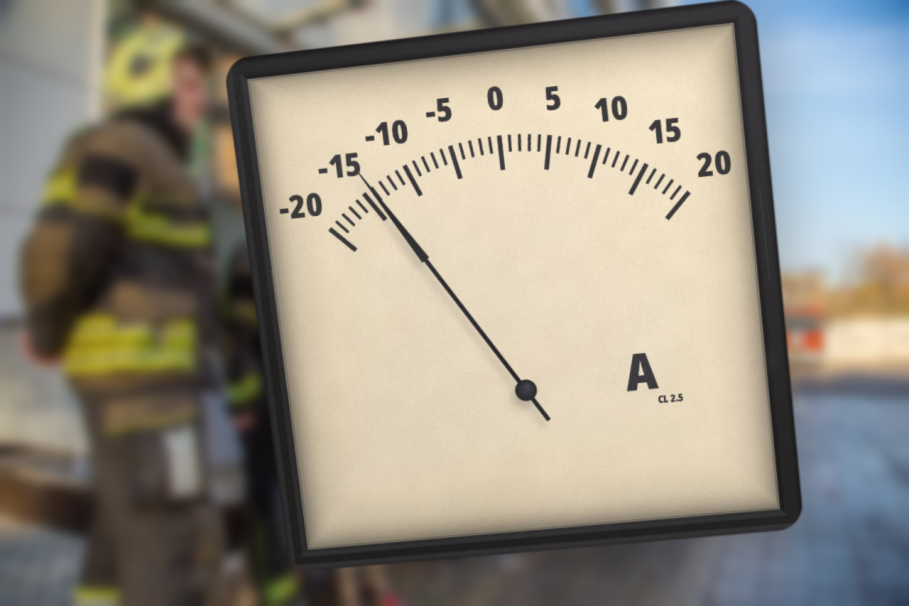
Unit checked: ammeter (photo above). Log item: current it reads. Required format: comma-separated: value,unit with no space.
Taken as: -14,A
